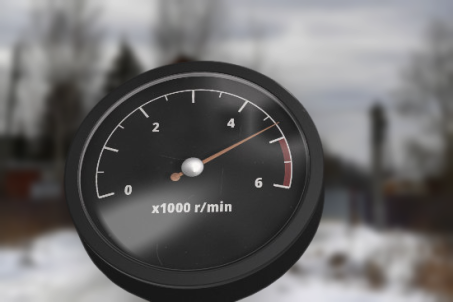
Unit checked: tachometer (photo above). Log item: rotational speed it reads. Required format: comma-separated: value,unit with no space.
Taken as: 4750,rpm
